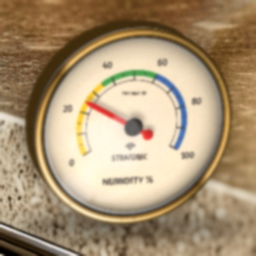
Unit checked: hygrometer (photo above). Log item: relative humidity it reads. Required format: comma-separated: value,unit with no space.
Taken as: 25,%
